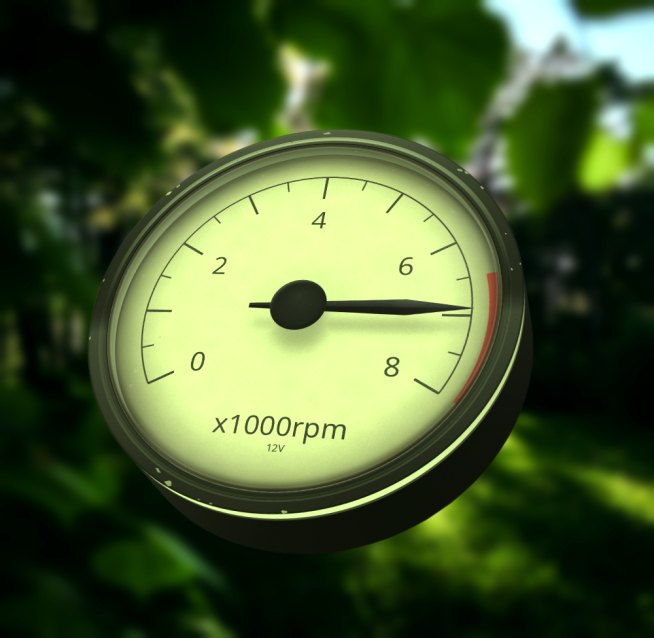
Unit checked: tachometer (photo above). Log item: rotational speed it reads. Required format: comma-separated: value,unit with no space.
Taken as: 7000,rpm
